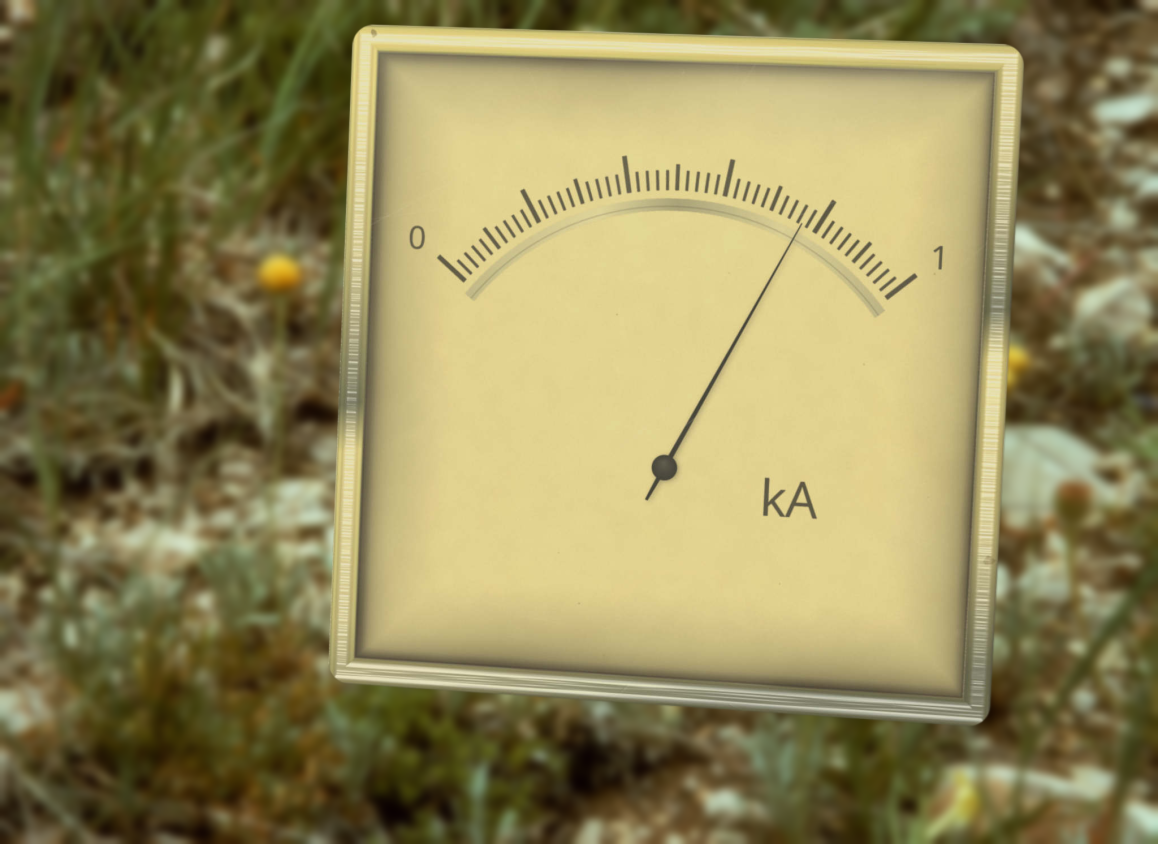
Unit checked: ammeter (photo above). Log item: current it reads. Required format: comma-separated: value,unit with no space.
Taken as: 0.77,kA
